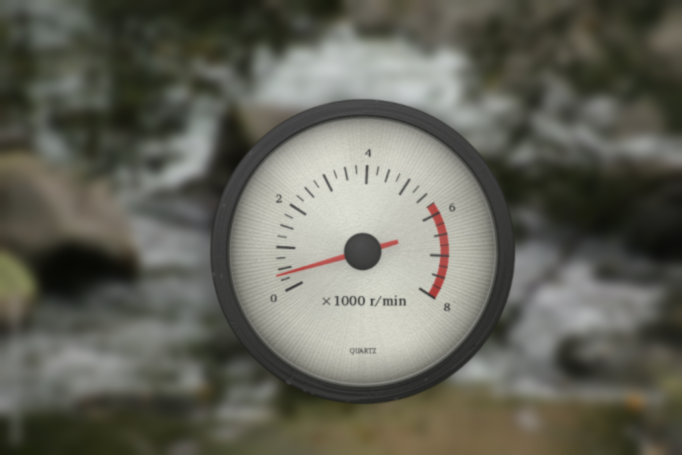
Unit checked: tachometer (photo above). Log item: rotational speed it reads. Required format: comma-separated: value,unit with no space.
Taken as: 375,rpm
